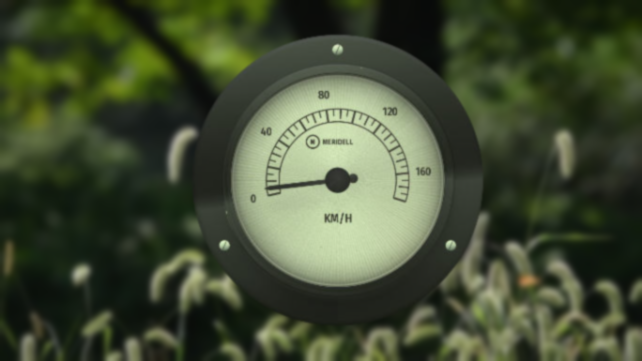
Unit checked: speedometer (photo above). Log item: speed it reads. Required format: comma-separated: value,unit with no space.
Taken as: 5,km/h
